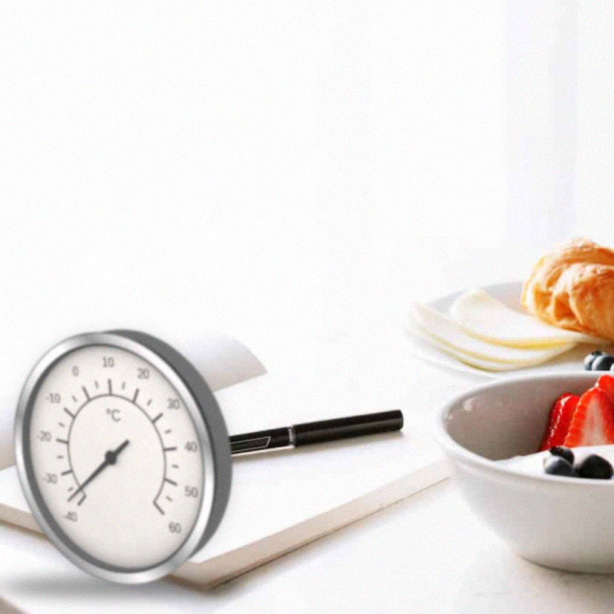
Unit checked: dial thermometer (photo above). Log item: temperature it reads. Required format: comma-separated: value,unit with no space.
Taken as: -37.5,°C
